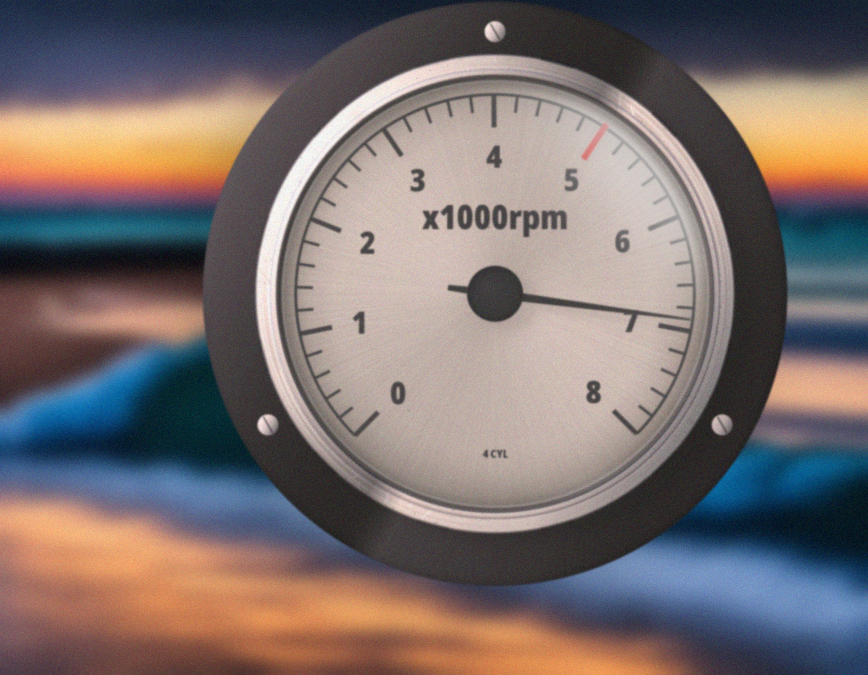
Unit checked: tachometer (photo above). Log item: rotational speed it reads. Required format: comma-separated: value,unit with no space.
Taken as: 6900,rpm
